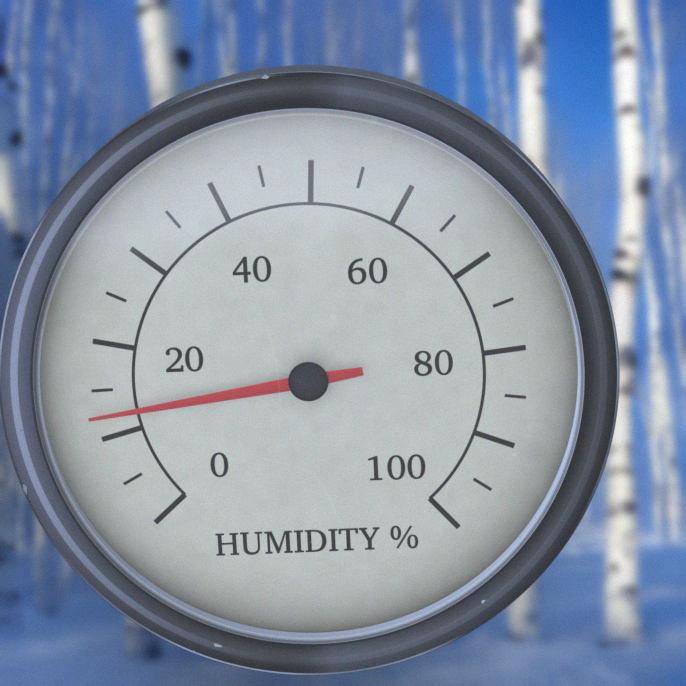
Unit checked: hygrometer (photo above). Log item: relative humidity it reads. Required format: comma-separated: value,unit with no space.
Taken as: 12.5,%
